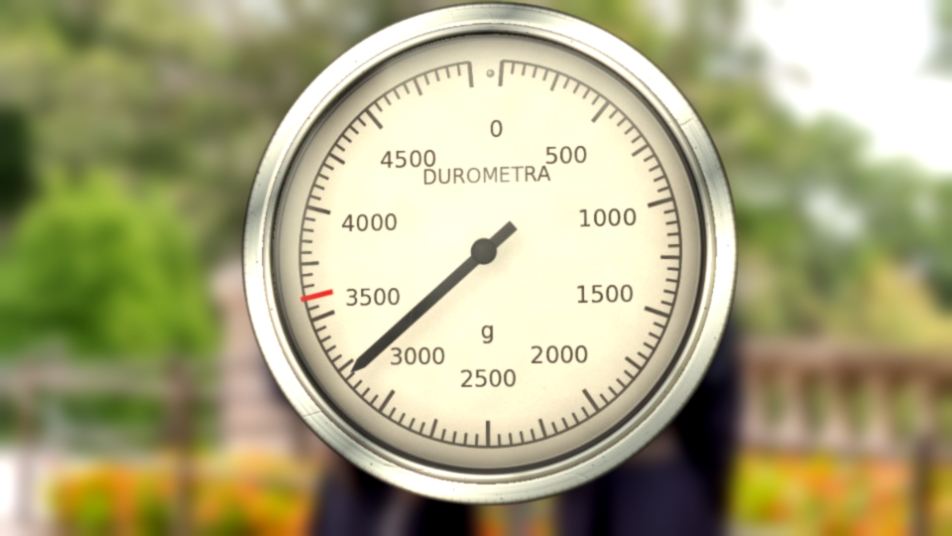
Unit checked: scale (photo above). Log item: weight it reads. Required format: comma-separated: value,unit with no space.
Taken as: 3200,g
